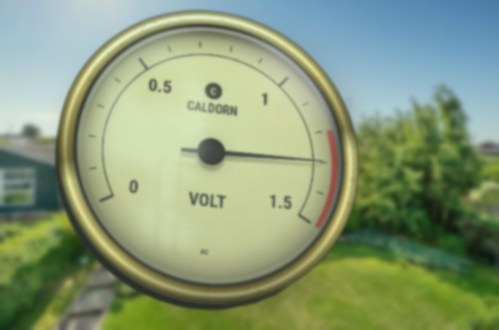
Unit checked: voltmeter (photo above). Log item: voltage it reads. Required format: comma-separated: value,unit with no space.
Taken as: 1.3,V
